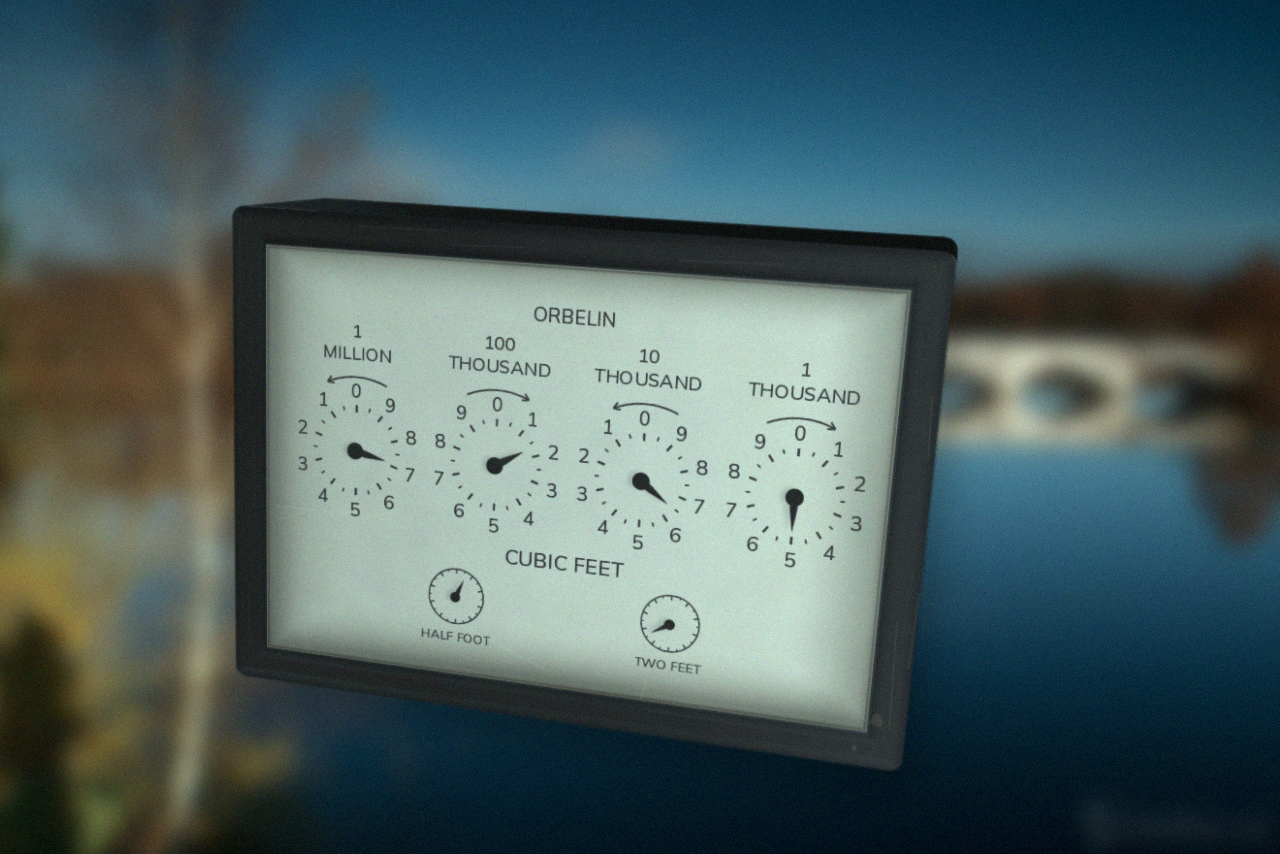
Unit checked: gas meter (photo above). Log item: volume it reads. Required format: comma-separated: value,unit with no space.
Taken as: 716500,ft³
